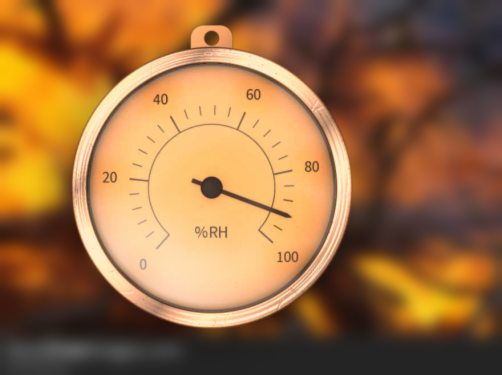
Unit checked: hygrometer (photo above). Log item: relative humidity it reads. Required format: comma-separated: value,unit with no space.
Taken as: 92,%
